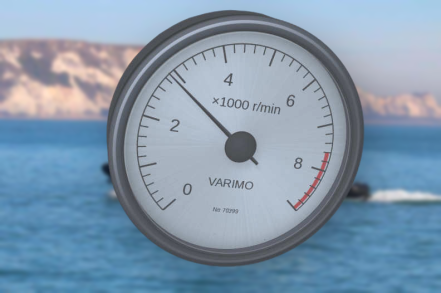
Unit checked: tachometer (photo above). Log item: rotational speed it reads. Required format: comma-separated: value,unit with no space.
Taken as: 2900,rpm
